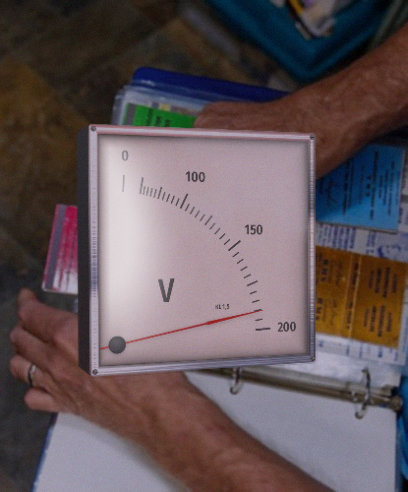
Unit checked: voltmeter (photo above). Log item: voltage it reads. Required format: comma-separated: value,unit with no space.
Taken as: 190,V
